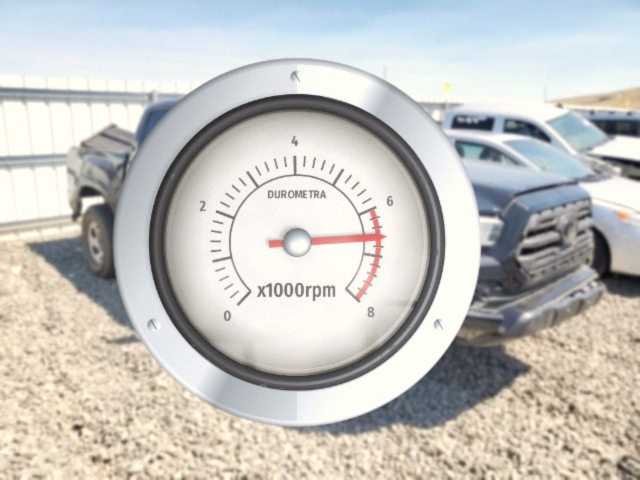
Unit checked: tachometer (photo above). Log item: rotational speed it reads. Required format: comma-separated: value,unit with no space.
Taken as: 6600,rpm
